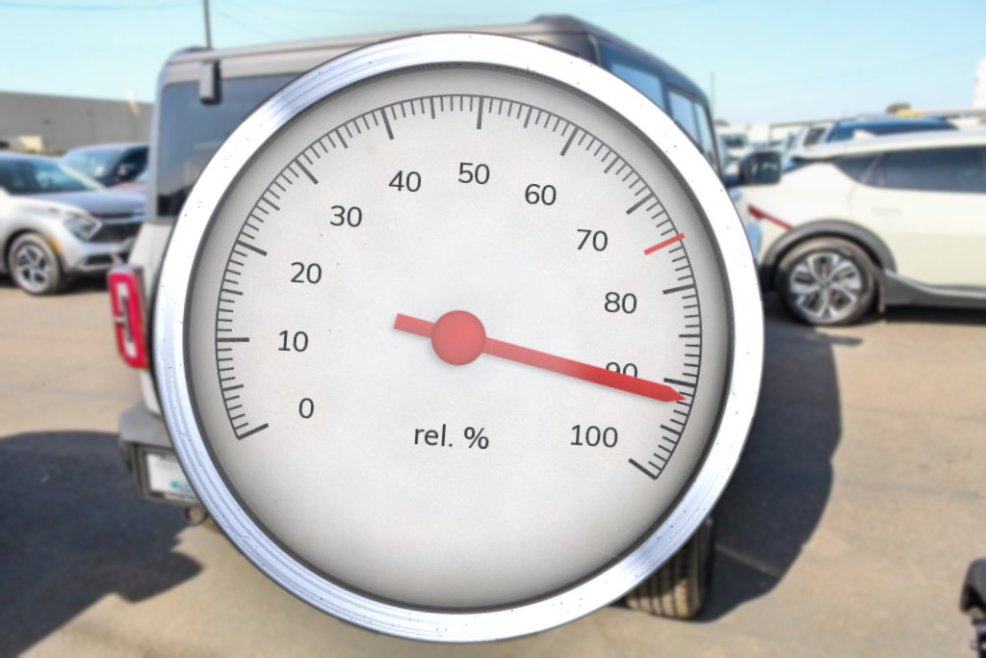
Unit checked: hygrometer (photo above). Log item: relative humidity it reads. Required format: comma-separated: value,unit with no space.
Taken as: 91.5,%
